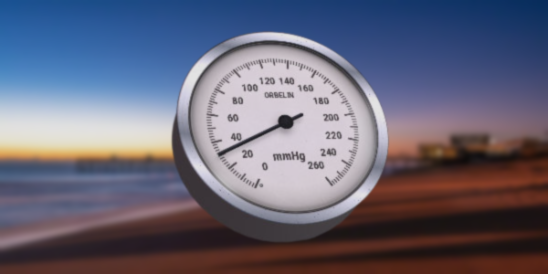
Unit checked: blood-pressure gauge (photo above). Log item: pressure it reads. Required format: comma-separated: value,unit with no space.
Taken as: 30,mmHg
